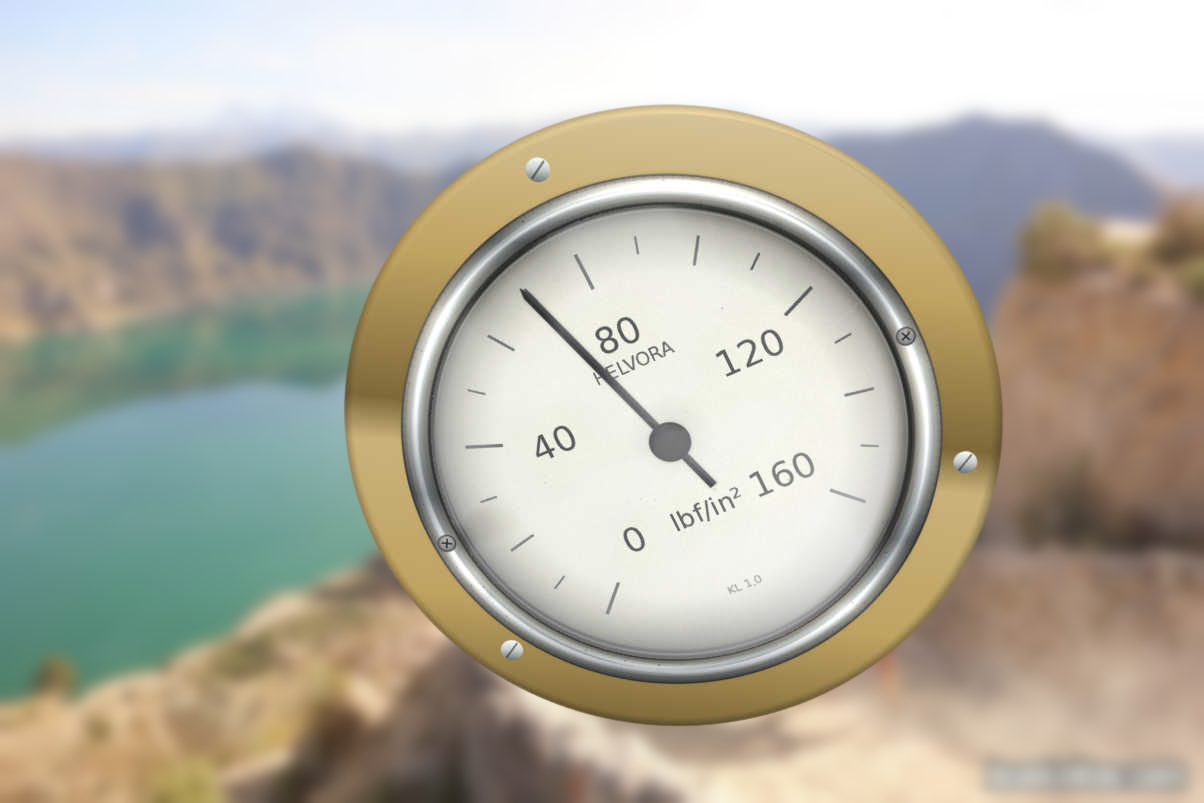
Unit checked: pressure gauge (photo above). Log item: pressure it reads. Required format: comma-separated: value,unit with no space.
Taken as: 70,psi
